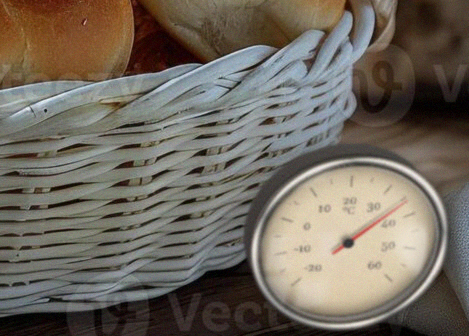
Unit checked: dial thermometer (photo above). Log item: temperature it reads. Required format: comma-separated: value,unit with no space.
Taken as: 35,°C
